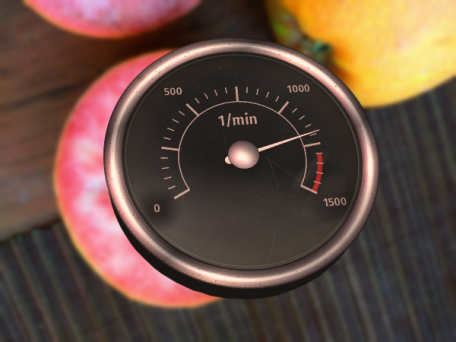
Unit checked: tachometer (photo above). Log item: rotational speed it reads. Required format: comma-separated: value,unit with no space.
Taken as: 1200,rpm
